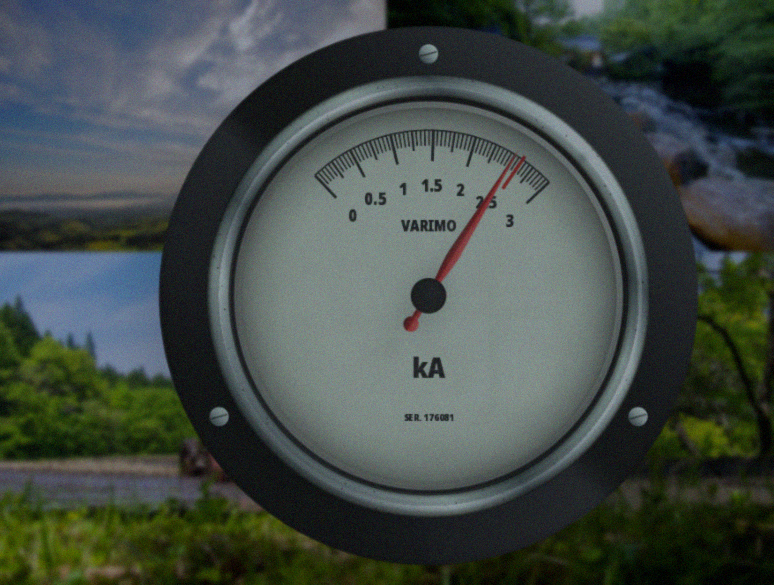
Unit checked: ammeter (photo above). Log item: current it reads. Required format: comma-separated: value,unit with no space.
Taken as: 2.5,kA
